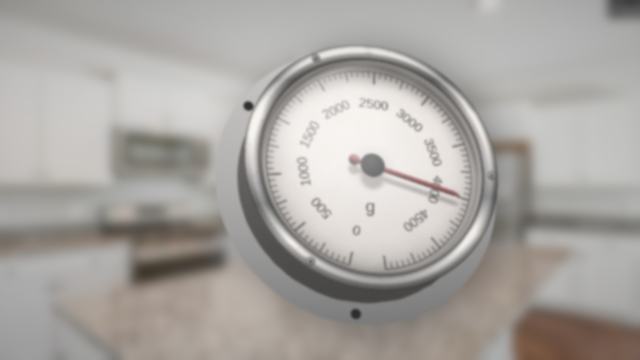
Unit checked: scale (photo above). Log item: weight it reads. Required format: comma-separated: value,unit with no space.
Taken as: 4000,g
